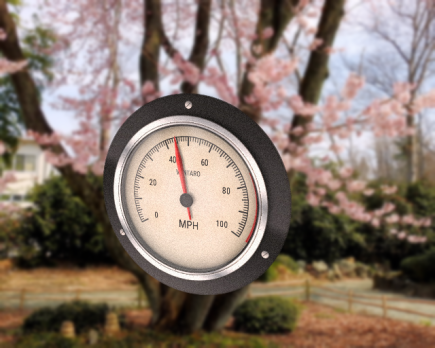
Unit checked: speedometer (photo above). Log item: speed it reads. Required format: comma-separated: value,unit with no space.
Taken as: 45,mph
